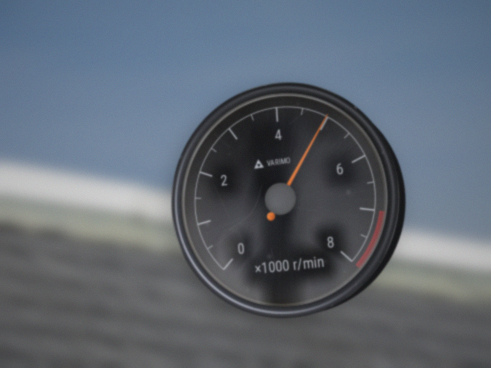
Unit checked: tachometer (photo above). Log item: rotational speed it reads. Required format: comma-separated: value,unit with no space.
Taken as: 5000,rpm
